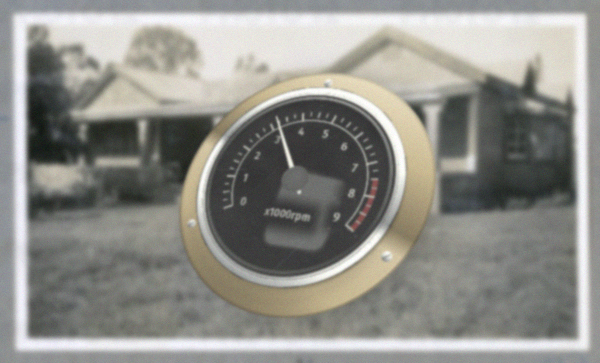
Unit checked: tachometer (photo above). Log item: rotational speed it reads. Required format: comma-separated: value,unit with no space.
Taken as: 3250,rpm
